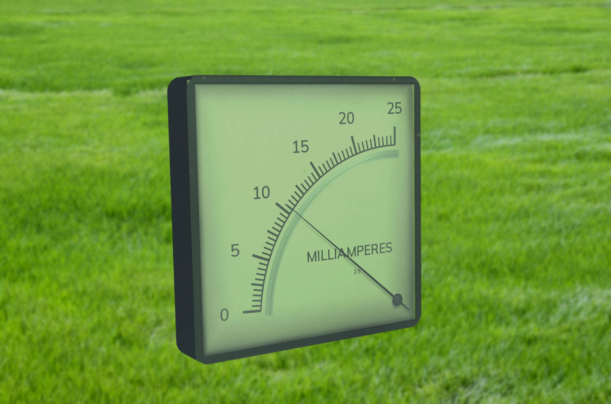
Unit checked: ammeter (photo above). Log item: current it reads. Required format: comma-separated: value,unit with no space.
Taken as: 10.5,mA
